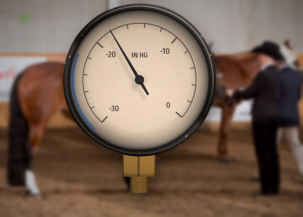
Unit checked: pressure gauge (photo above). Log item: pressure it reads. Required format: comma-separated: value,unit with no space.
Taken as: -18,inHg
